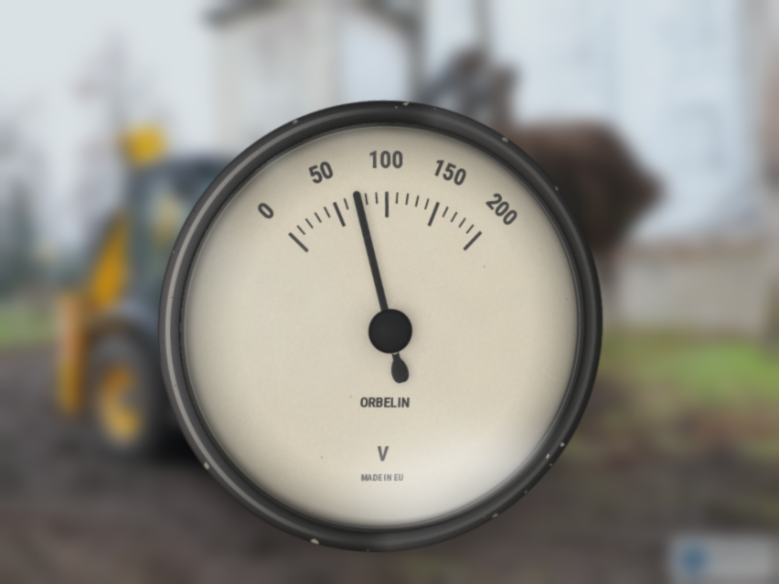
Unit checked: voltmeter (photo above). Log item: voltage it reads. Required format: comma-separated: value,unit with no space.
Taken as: 70,V
